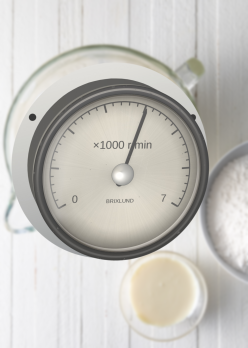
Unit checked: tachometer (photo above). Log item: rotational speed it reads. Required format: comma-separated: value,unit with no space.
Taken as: 4000,rpm
